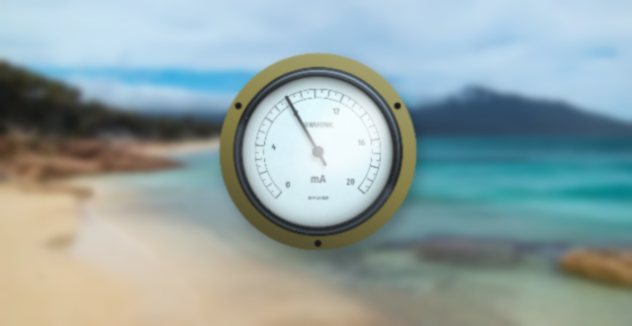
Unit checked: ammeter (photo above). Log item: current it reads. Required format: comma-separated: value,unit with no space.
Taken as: 8,mA
